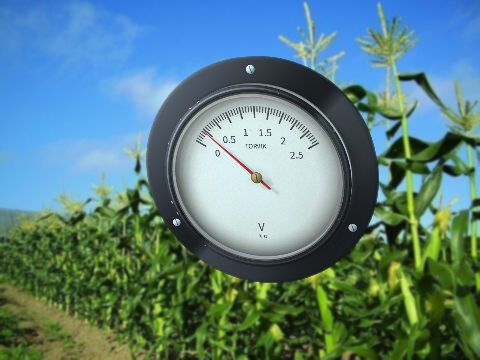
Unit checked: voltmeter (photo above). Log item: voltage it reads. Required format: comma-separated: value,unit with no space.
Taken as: 0.25,V
